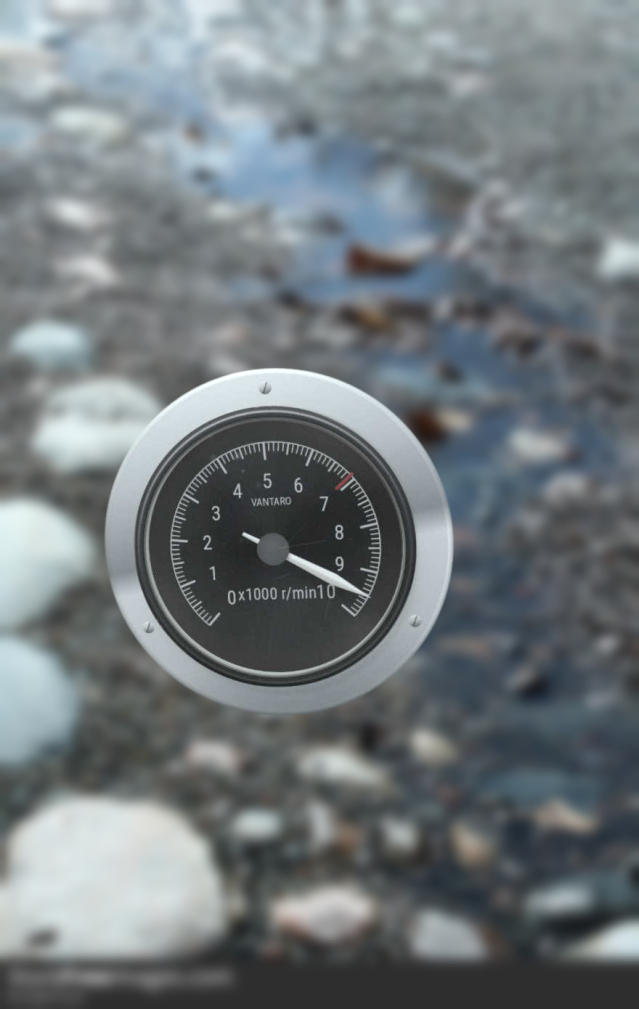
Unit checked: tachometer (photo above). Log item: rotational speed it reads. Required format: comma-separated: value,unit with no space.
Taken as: 9500,rpm
